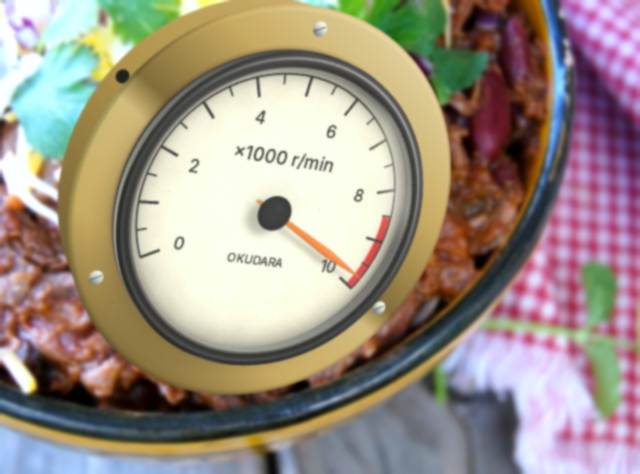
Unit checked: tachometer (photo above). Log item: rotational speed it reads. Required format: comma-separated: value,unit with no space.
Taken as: 9750,rpm
